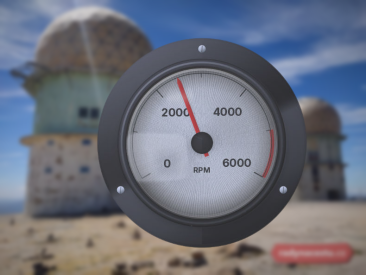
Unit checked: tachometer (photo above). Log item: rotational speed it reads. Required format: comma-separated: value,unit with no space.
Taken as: 2500,rpm
